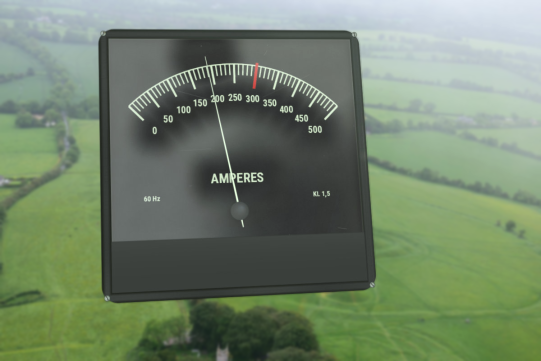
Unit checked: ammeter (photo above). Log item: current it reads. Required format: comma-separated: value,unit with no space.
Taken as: 190,A
